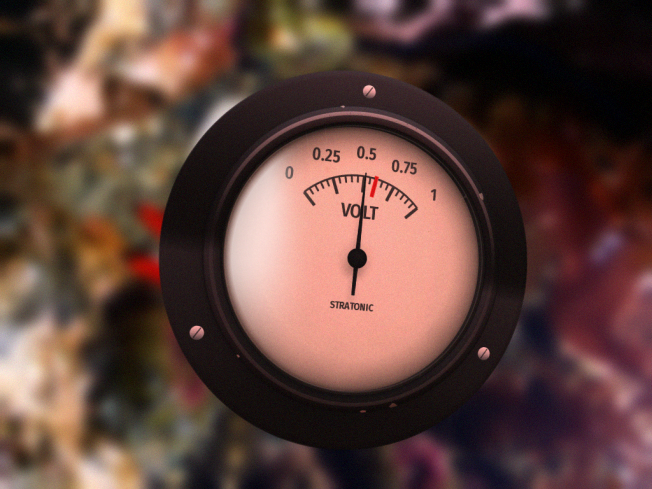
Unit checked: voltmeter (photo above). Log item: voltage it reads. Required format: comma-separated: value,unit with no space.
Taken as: 0.5,V
